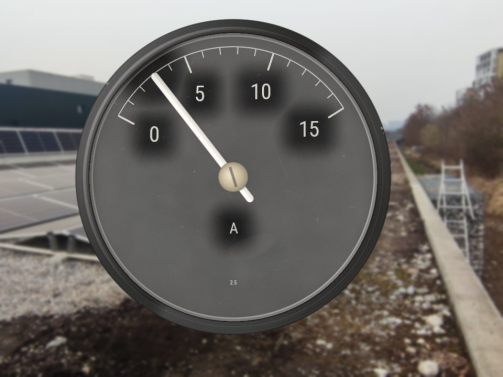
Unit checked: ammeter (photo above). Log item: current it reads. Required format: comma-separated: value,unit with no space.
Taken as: 3,A
